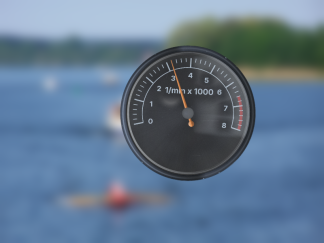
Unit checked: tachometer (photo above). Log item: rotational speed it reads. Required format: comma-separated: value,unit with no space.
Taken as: 3200,rpm
